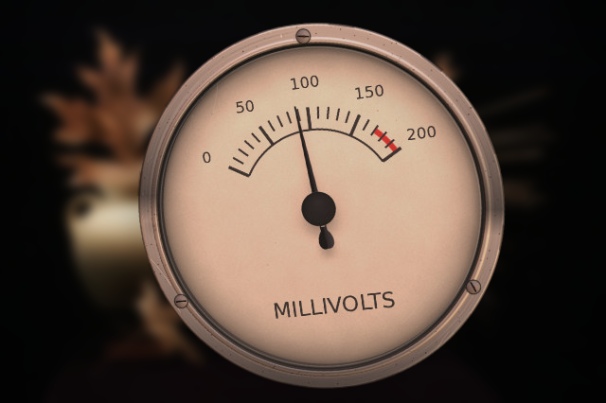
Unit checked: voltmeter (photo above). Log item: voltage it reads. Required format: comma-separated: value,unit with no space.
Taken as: 90,mV
